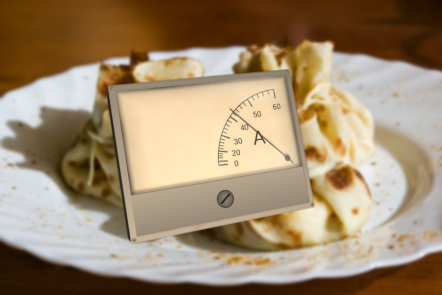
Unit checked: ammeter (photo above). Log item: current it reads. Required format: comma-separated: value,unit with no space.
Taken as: 42,A
